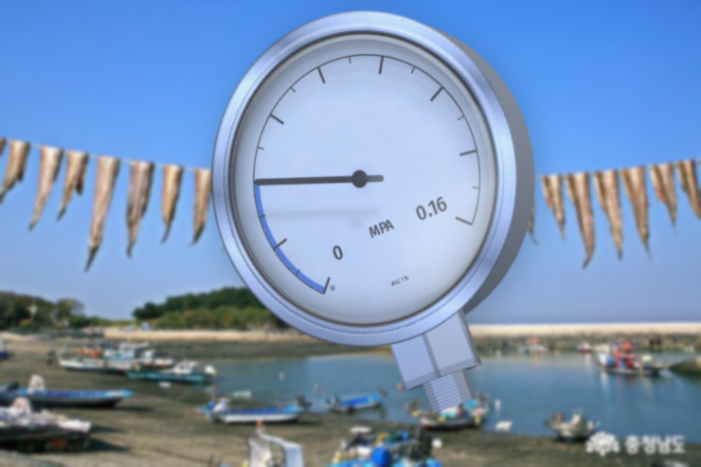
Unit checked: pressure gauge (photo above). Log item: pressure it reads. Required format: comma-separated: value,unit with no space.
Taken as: 0.04,MPa
